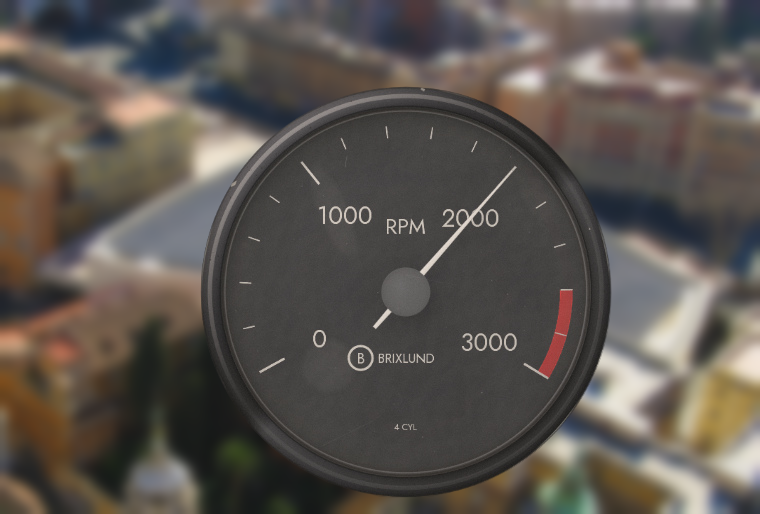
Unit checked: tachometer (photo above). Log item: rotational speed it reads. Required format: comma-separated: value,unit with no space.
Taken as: 2000,rpm
